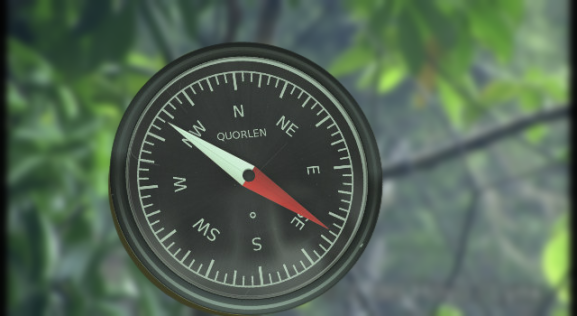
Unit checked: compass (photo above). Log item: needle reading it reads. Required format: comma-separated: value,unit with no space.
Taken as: 130,°
